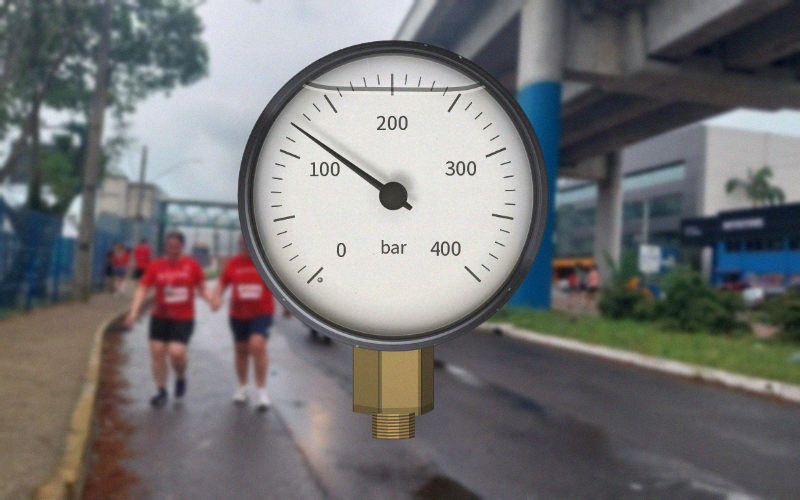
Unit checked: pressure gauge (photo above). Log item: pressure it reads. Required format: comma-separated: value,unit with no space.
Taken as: 120,bar
